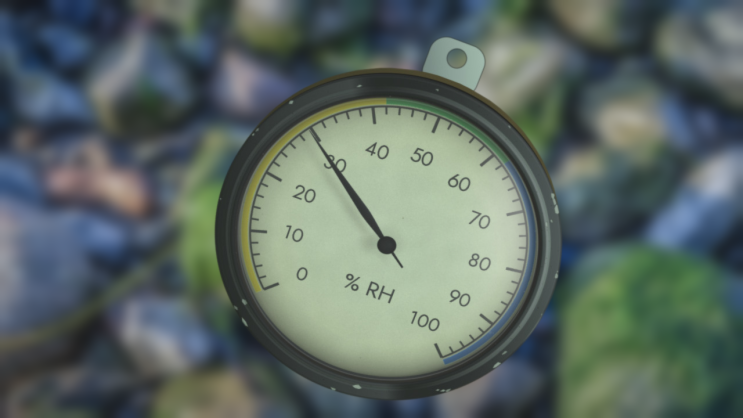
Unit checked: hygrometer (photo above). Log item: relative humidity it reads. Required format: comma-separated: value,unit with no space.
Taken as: 30,%
